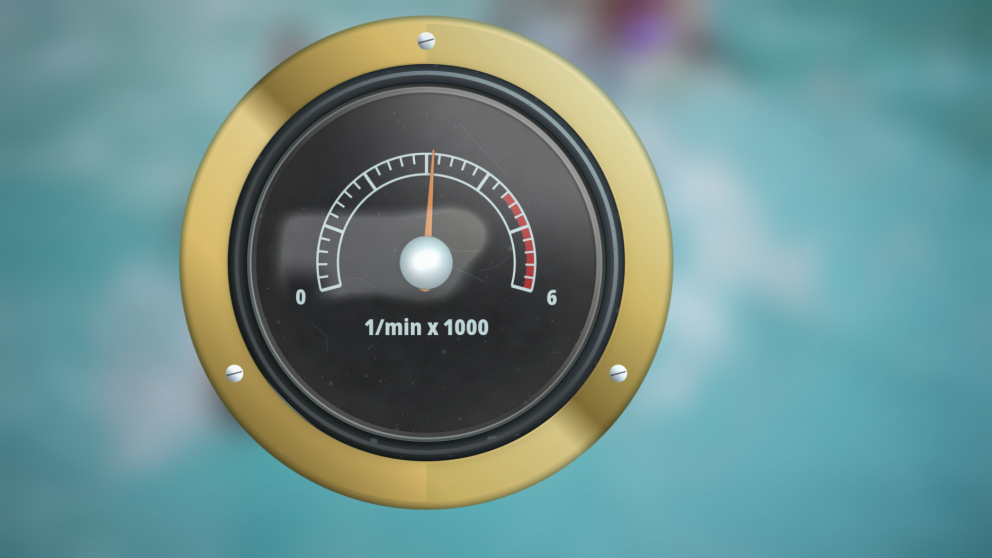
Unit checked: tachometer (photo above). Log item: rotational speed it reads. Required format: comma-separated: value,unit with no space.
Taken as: 3100,rpm
